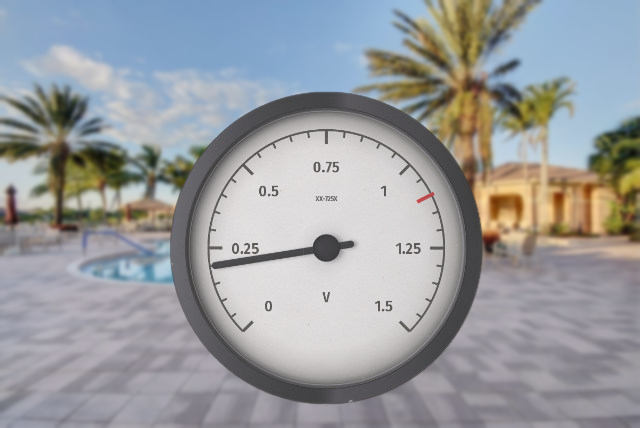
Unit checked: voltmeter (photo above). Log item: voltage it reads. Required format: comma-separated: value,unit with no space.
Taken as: 0.2,V
